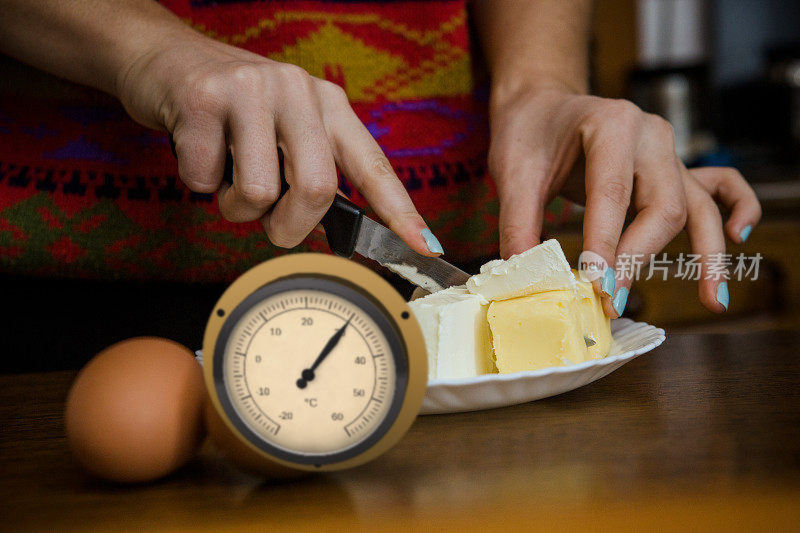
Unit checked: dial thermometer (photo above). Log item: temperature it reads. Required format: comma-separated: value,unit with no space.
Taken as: 30,°C
